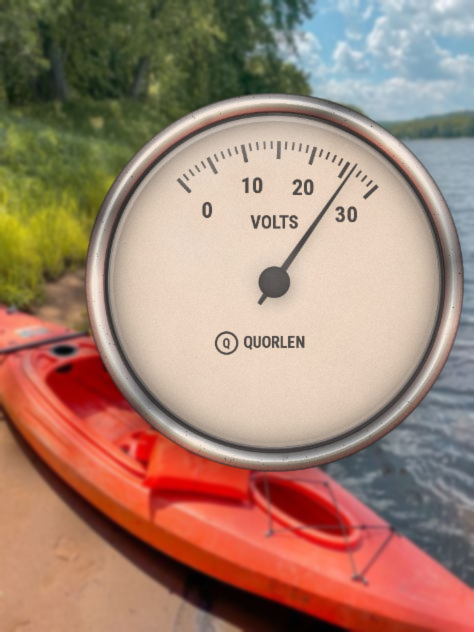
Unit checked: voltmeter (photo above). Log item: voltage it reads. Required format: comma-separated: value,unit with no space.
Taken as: 26,V
